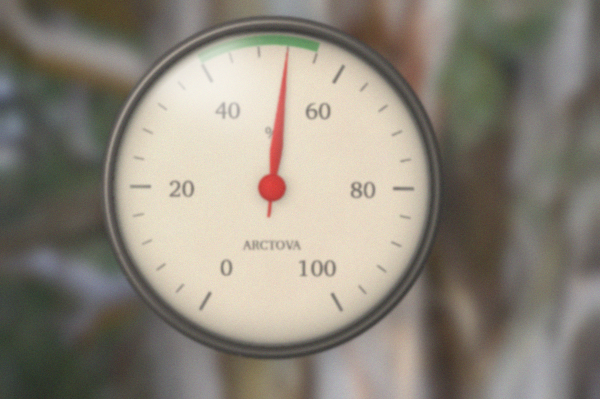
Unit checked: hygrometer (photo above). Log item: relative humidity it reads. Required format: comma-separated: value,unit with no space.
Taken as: 52,%
